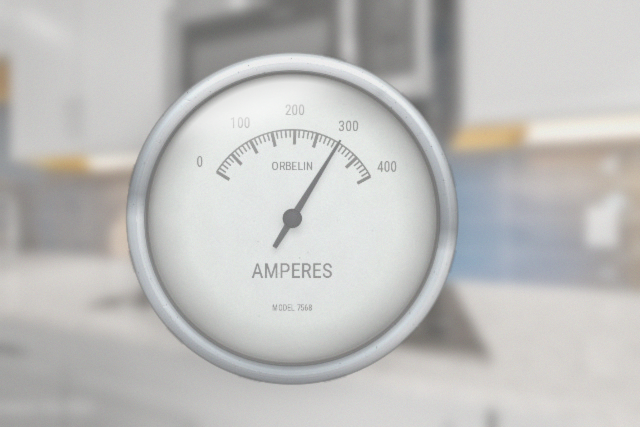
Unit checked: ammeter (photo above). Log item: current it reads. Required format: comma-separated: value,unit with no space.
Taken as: 300,A
